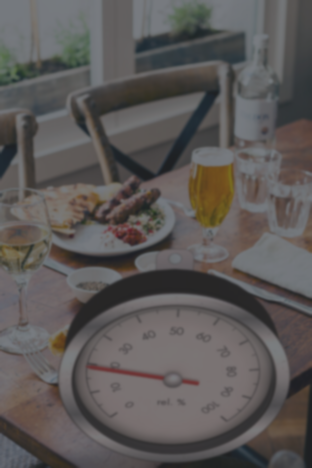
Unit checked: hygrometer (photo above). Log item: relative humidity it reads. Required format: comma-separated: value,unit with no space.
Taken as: 20,%
